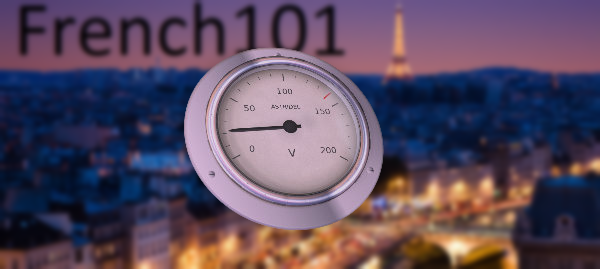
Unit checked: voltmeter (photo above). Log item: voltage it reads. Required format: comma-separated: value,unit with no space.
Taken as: 20,V
